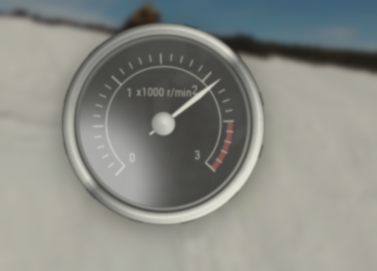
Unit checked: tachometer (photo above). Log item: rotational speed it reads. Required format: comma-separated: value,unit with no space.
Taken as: 2100,rpm
